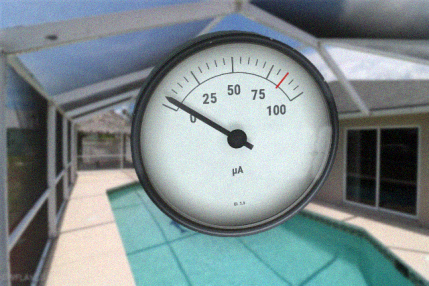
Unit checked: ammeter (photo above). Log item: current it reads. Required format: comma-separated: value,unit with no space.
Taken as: 5,µA
